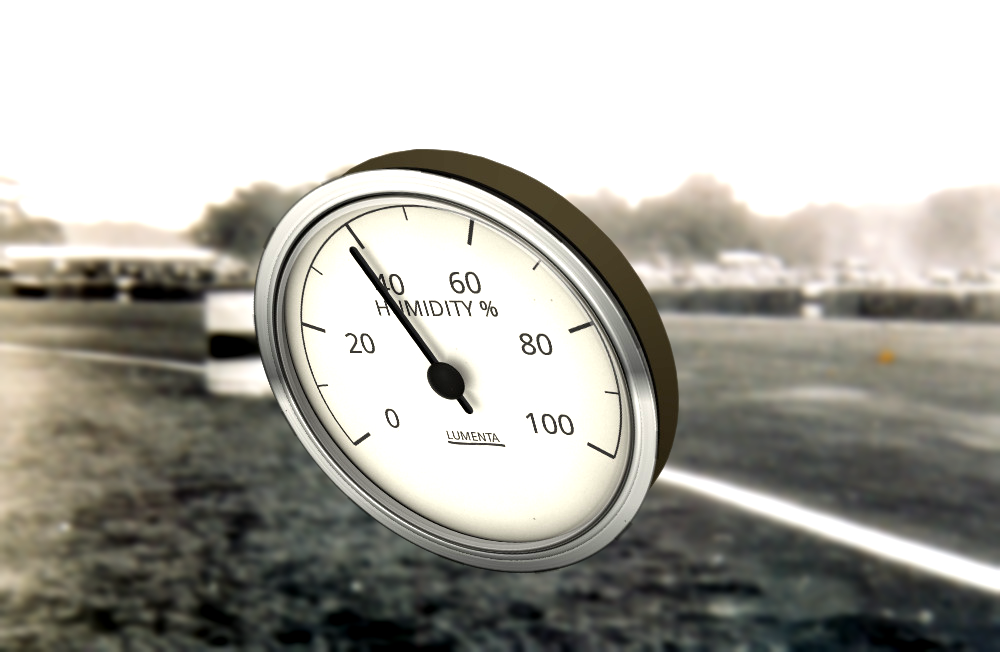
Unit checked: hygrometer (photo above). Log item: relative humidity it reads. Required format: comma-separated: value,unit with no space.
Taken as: 40,%
